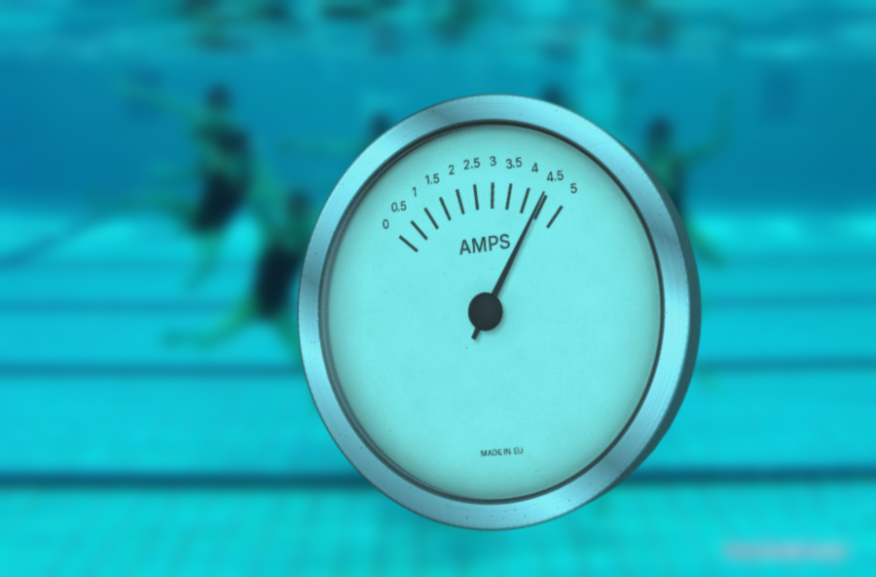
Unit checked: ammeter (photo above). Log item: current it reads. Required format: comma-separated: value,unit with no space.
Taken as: 4.5,A
